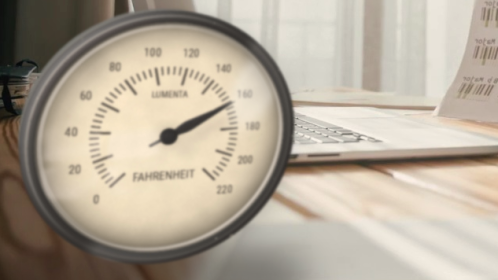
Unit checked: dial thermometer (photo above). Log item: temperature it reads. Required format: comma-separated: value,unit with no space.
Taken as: 160,°F
